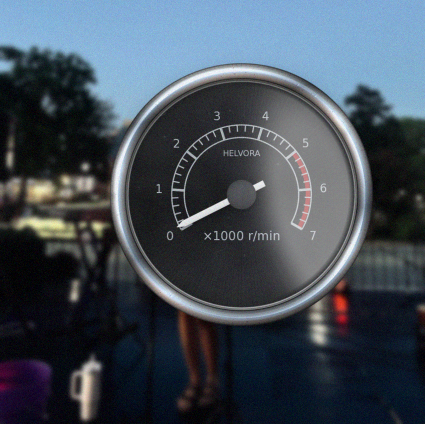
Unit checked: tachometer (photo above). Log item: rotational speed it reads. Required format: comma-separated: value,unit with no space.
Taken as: 100,rpm
